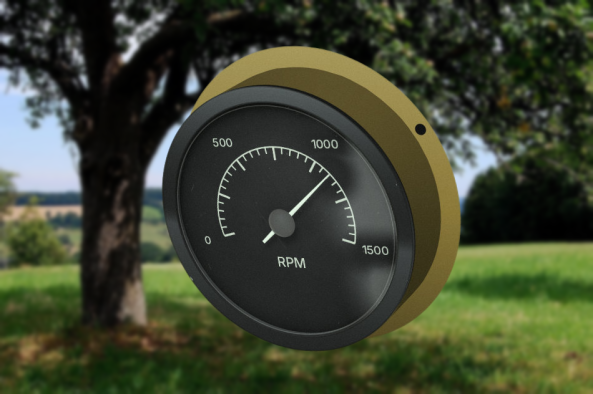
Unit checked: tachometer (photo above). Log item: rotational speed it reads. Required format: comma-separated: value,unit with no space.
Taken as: 1100,rpm
